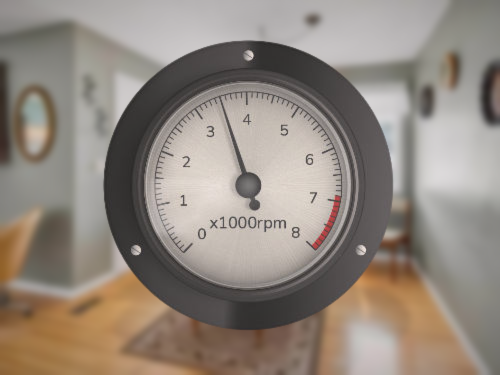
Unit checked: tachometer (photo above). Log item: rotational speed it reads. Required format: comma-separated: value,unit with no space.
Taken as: 3500,rpm
